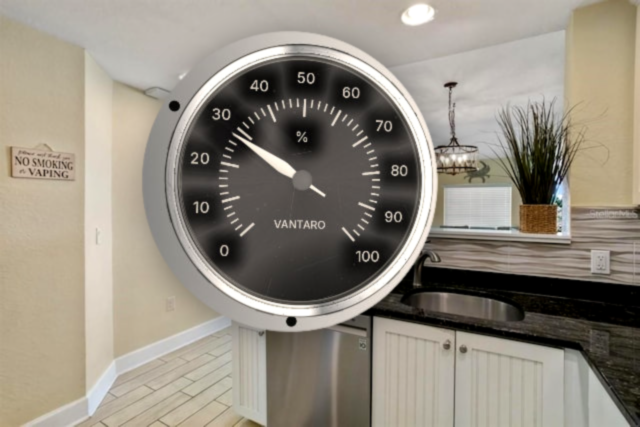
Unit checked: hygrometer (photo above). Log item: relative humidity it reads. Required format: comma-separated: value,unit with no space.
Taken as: 28,%
